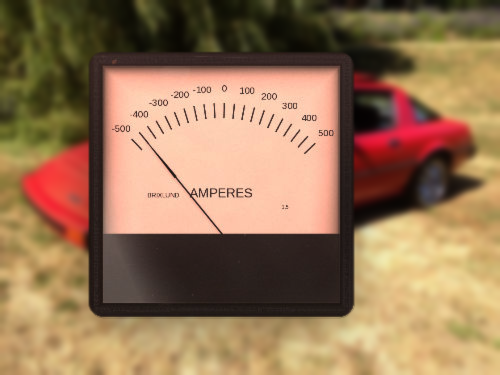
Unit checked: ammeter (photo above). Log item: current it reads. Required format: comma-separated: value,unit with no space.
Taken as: -450,A
